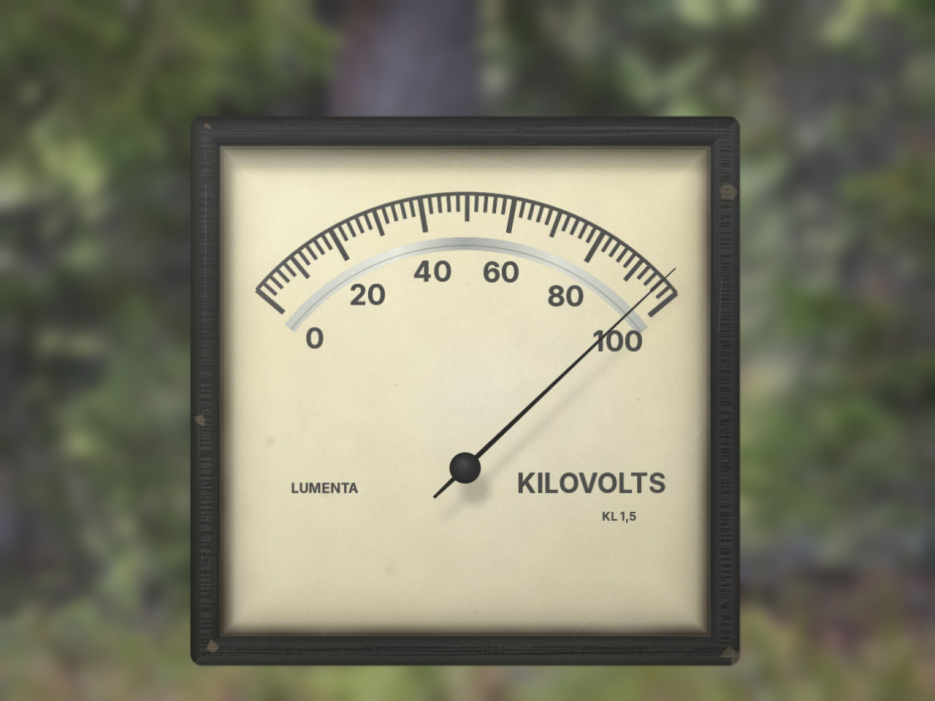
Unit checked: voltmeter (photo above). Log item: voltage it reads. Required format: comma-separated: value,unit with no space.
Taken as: 96,kV
